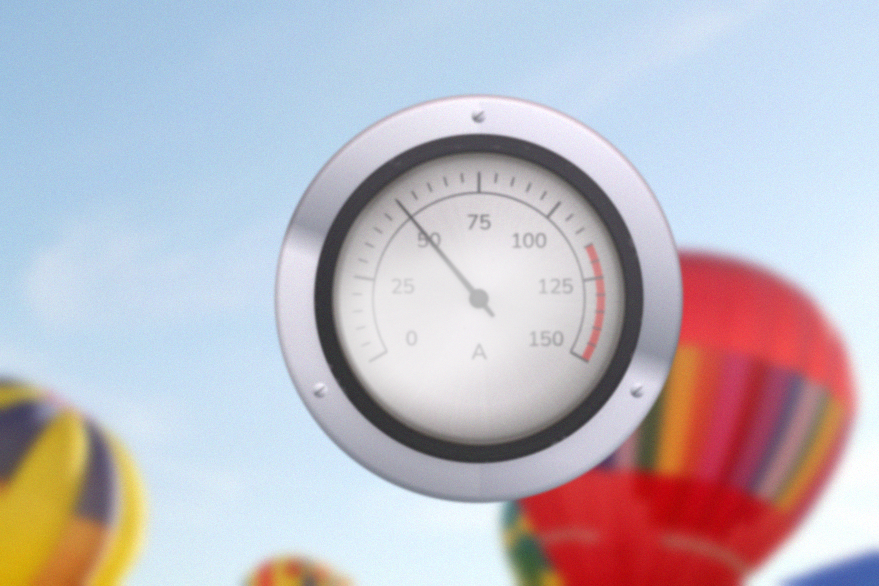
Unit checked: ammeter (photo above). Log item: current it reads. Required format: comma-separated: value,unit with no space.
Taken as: 50,A
